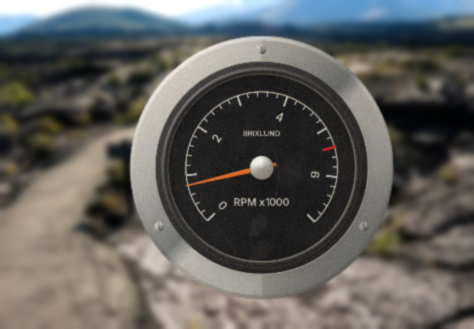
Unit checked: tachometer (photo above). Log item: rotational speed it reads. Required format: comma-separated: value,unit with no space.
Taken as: 800,rpm
